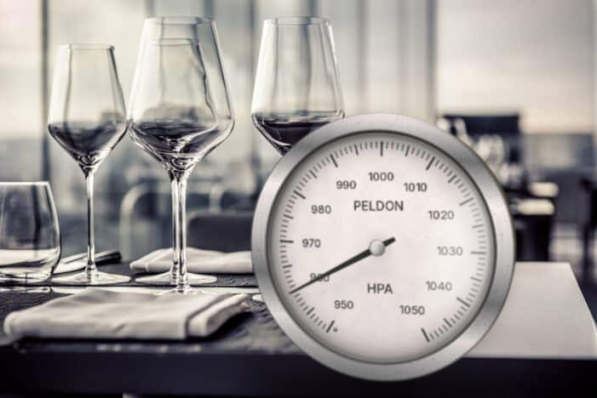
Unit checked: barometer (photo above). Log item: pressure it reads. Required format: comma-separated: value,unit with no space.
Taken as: 960,hPa
